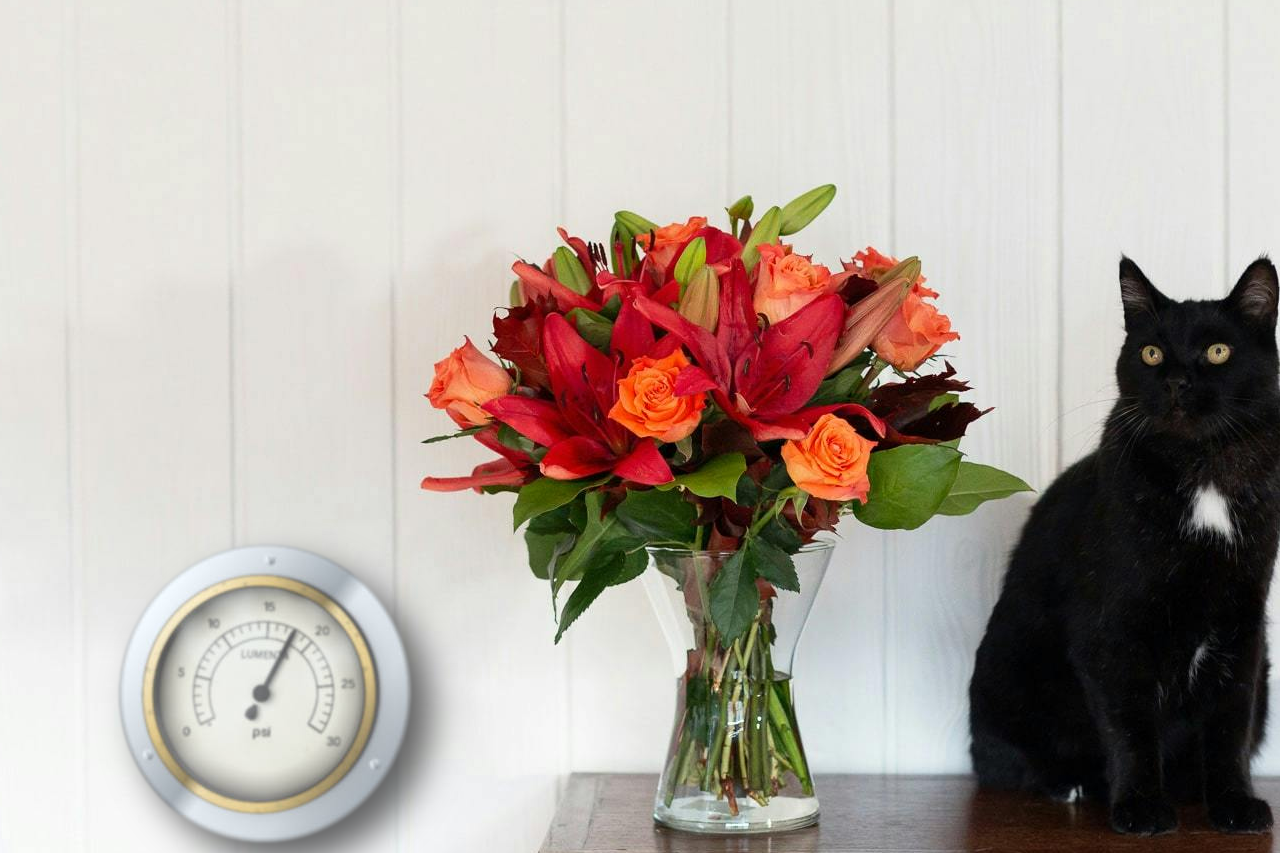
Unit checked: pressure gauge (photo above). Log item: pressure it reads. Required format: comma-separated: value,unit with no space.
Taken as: 18,psi
